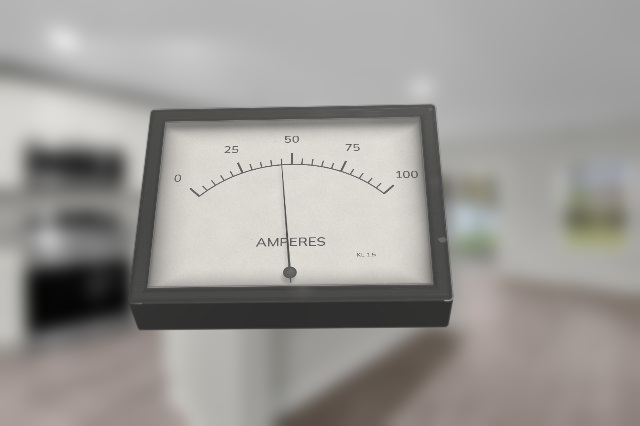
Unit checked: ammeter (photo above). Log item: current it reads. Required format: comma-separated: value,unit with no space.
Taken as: 45,A
